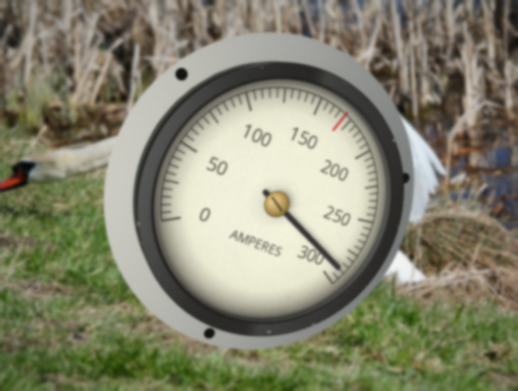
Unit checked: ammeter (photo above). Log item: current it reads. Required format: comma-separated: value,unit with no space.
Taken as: 290,A
